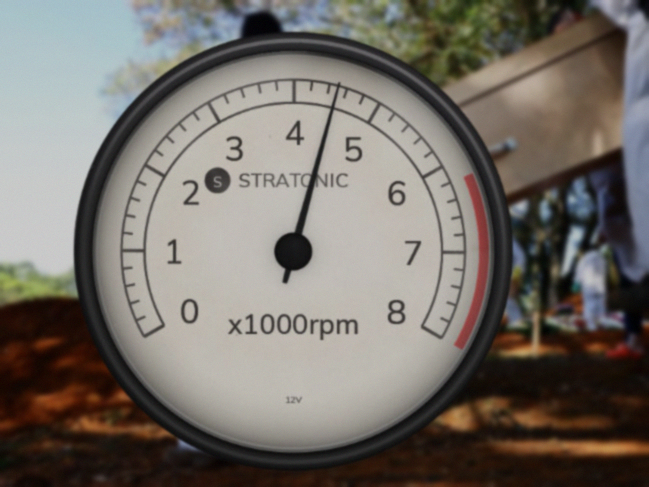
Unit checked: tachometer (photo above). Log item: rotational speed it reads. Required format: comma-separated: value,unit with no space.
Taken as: 4500,rpm
